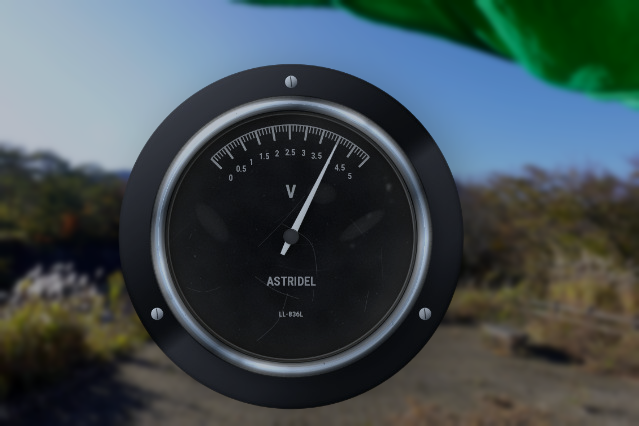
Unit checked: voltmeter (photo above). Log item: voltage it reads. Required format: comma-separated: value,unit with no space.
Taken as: 4,V
